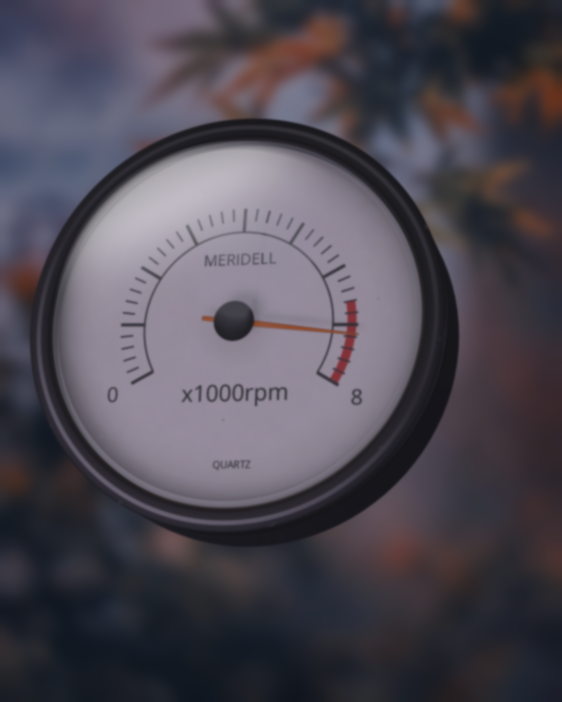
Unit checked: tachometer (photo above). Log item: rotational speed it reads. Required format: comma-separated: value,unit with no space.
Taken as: 7200,rpm
